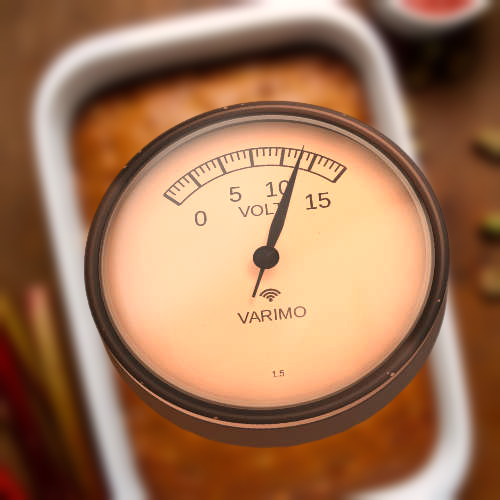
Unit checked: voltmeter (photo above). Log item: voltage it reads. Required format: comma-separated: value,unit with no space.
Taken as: 11.5,V
